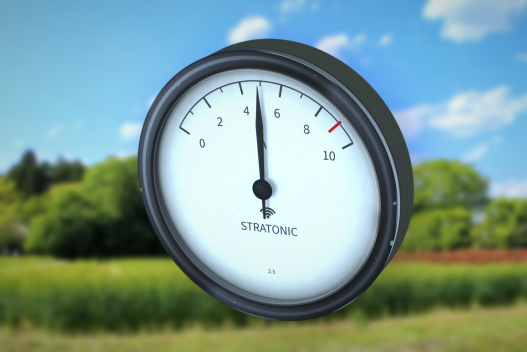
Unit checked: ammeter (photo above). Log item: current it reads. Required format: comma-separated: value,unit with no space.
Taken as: 5,A
